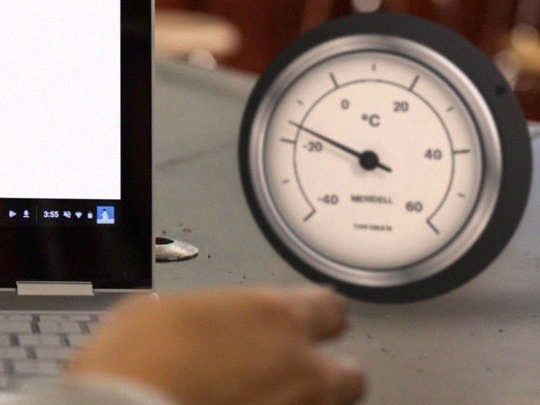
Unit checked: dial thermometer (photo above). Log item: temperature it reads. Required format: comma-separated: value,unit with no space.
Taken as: -15,°C
